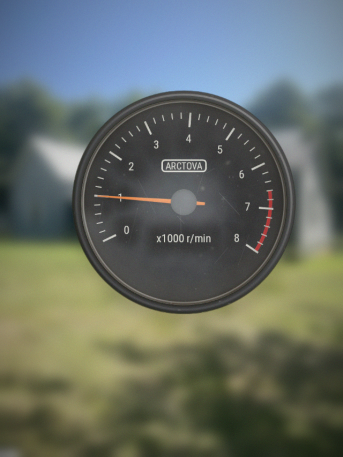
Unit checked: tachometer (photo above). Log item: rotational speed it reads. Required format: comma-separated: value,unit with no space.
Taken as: 1000,rpm
